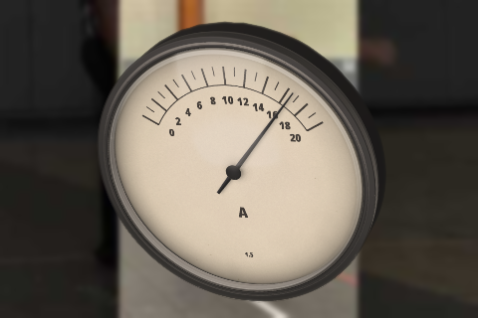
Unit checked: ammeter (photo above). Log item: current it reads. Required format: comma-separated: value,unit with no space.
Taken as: 16.5,A
